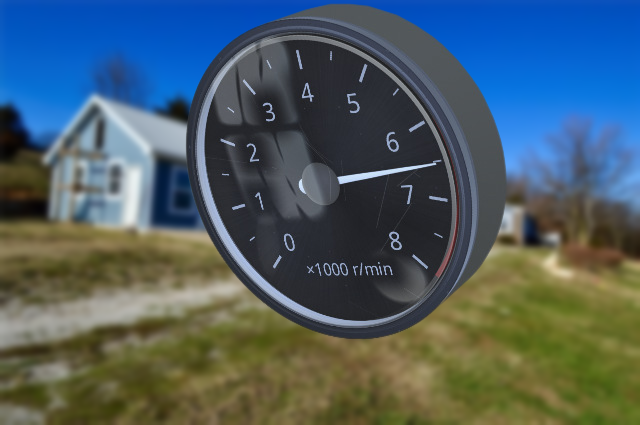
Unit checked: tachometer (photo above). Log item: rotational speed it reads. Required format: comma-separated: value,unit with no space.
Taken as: 6500,rpm
